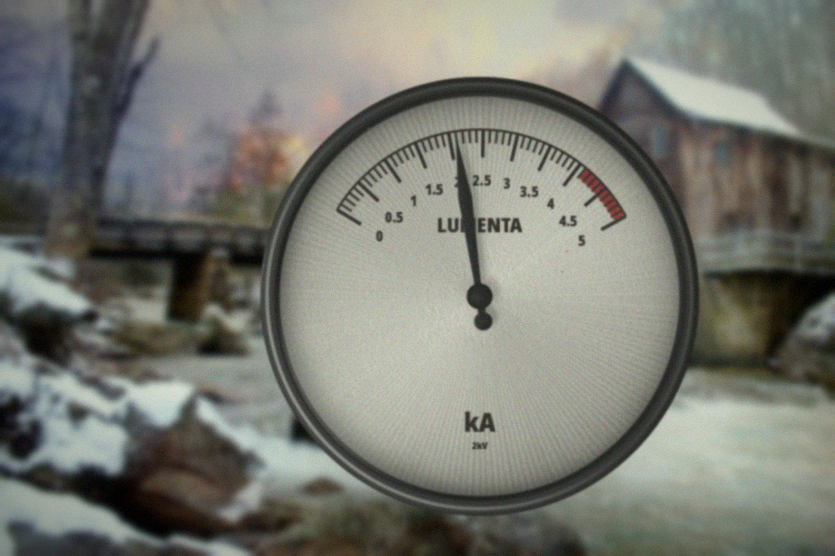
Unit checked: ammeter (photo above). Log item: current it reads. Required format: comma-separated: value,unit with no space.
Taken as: 2.1,kA
